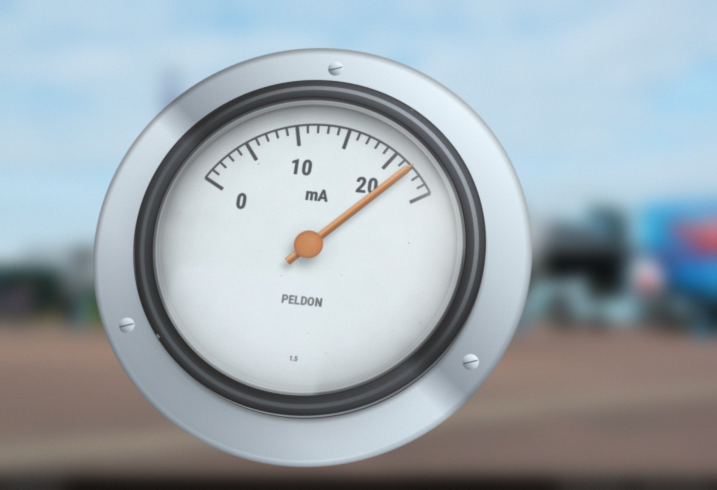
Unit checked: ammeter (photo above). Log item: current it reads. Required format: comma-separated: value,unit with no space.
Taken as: 22,mA
